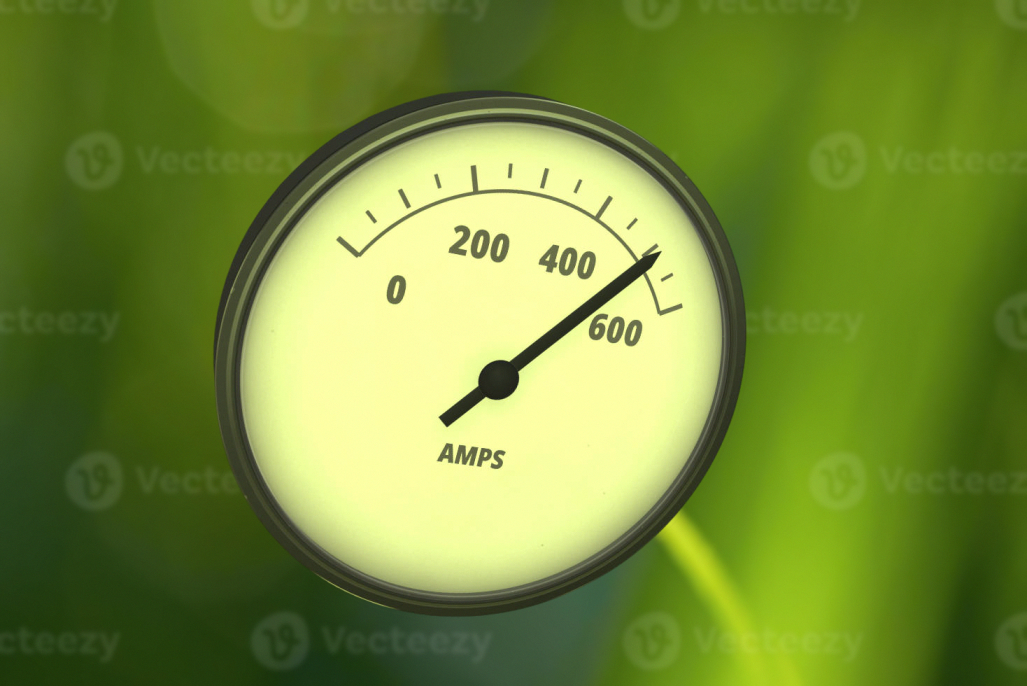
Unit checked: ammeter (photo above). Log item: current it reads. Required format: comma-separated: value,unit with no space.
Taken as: 500,A
